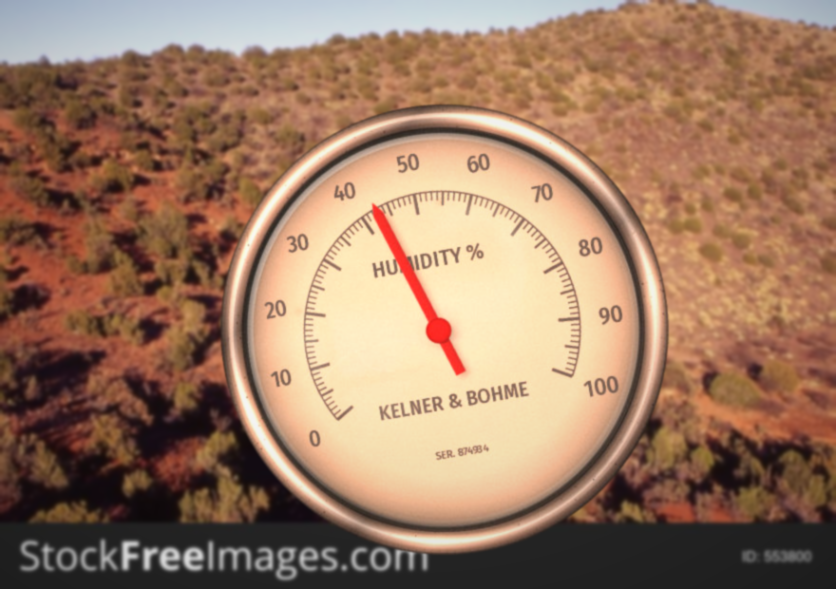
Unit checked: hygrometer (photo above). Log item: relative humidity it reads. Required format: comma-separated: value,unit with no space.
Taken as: 43,%
